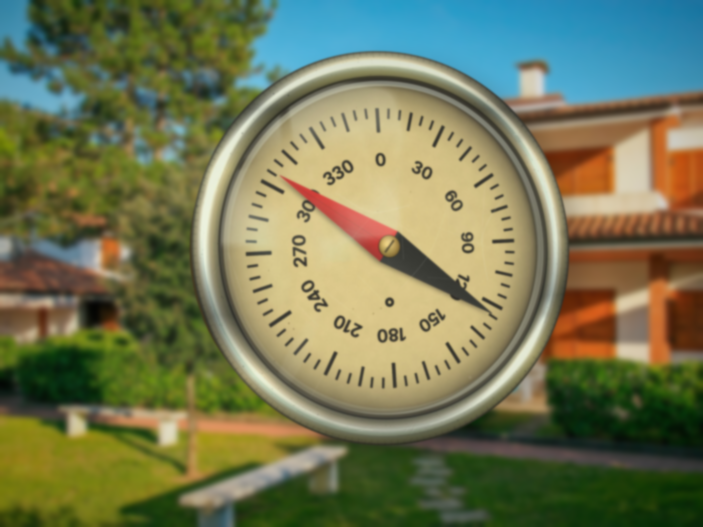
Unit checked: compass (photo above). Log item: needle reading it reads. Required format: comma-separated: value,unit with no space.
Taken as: 305,°
